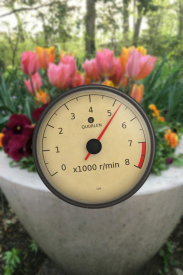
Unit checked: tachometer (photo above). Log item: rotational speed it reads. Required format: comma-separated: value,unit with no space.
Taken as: 5250,rpm
